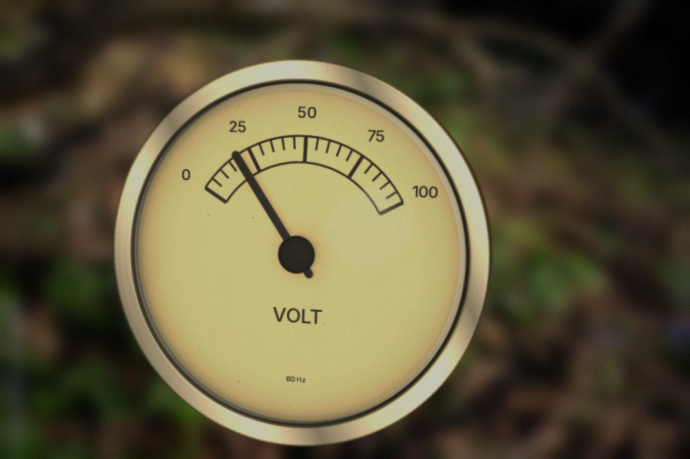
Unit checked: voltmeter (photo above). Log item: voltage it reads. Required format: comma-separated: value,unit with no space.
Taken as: 20,V
